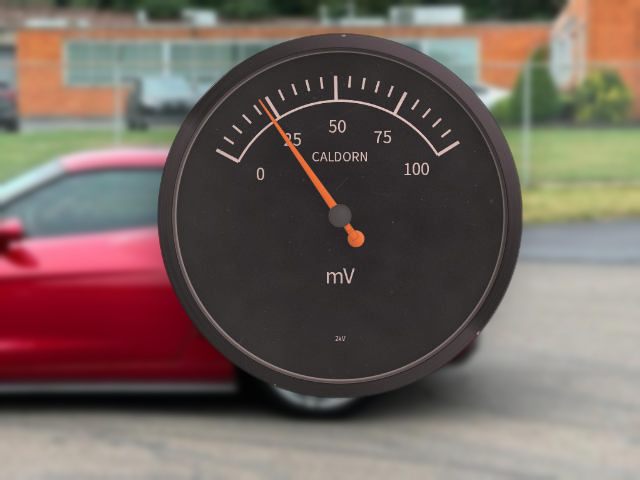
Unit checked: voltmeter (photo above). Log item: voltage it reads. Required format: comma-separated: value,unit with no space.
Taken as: 22.5,mV
